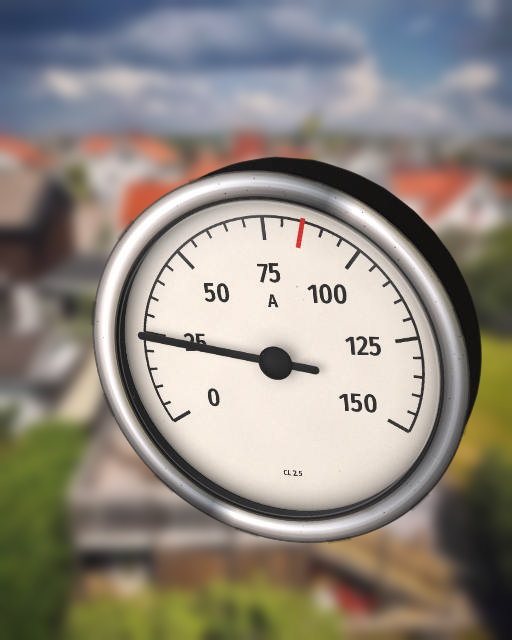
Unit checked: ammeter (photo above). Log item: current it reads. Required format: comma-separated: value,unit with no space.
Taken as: 25,A
